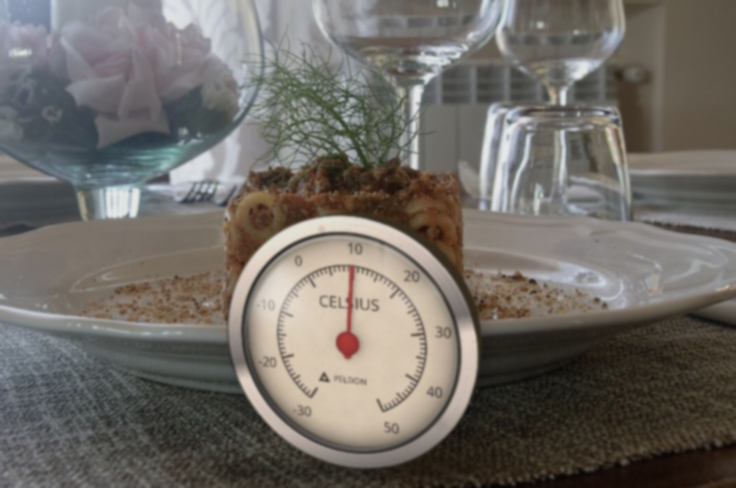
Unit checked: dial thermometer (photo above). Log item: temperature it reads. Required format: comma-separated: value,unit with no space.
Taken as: 10,°C
